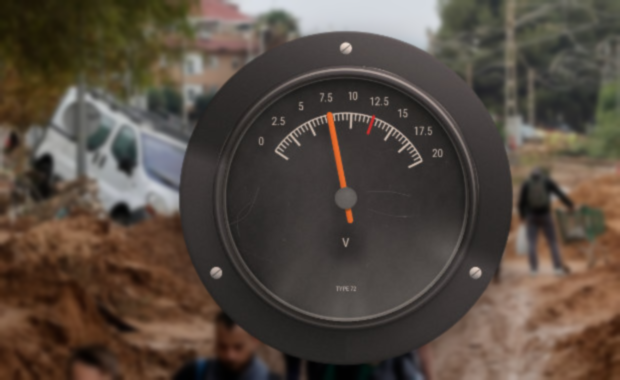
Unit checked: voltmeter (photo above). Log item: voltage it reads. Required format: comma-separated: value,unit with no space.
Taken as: 7.5,V
